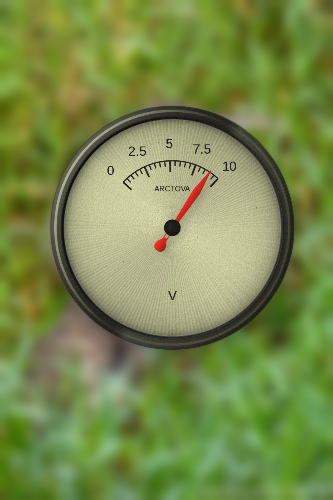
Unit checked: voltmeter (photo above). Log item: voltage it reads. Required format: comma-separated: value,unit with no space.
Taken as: 9,V
